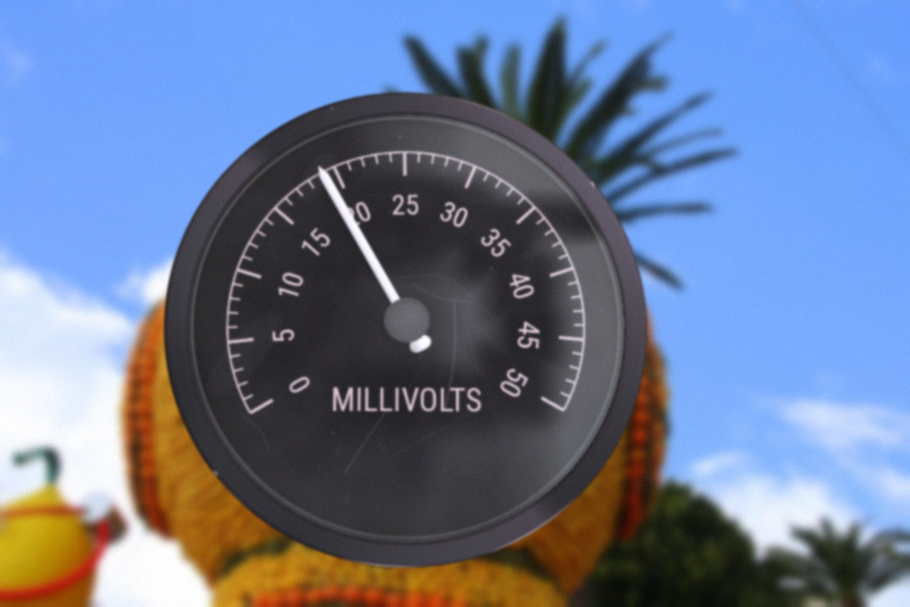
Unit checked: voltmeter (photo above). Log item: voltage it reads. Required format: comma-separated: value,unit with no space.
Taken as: 19,mV
